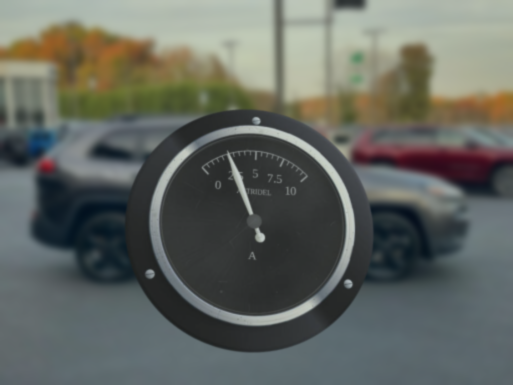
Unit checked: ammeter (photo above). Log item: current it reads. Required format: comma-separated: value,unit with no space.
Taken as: 2.5,A
